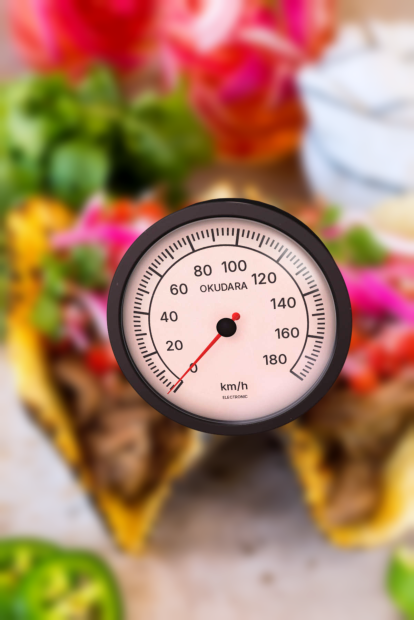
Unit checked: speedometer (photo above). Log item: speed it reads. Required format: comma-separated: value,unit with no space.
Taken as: 2,km/h
